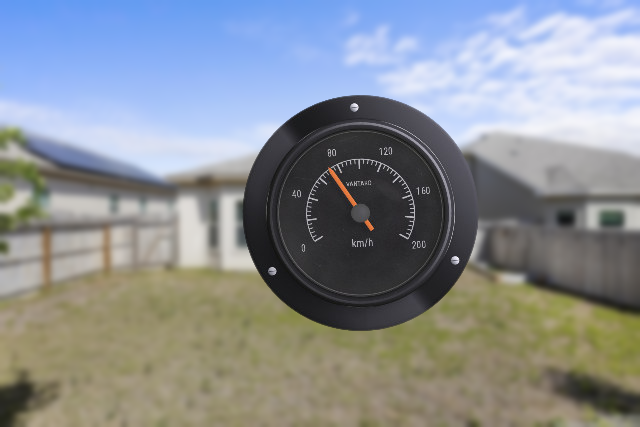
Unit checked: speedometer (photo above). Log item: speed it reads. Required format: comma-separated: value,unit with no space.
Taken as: 72,km/h
